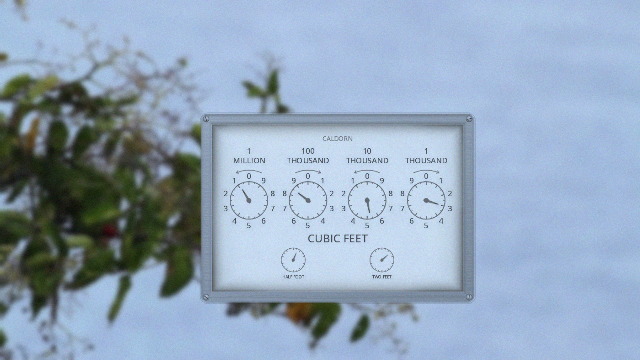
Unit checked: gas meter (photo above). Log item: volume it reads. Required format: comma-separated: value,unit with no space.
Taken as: 85300,ft³
